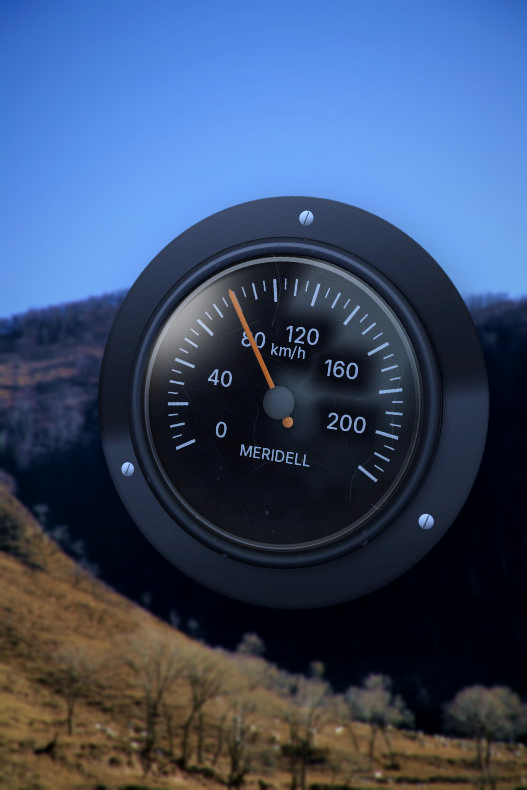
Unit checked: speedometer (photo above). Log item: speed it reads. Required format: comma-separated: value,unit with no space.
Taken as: 80,km/h
